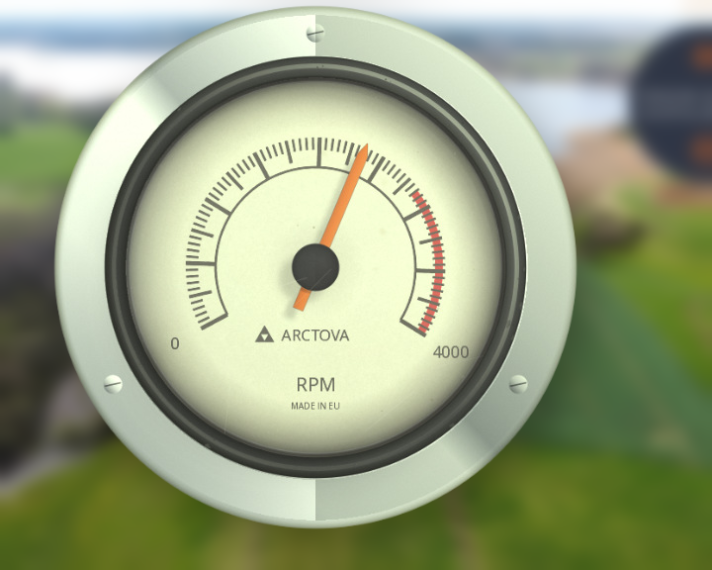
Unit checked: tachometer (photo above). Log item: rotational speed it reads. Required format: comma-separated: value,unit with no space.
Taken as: 2350,rpm
